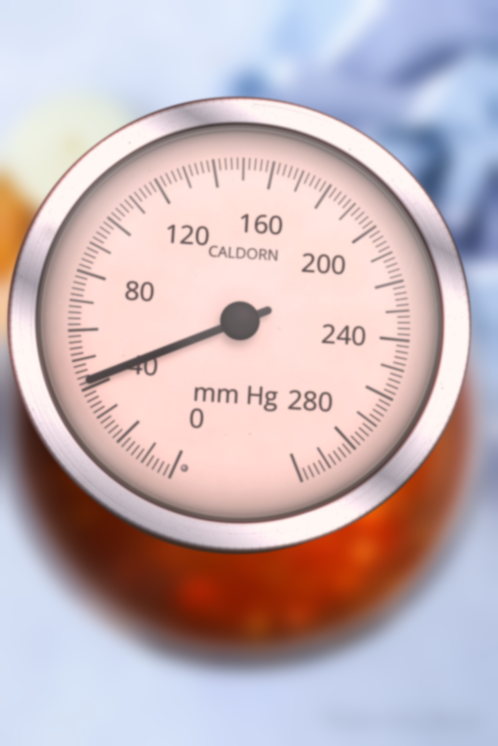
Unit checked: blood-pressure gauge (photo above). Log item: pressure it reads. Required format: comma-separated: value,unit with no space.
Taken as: 42,mmHg
